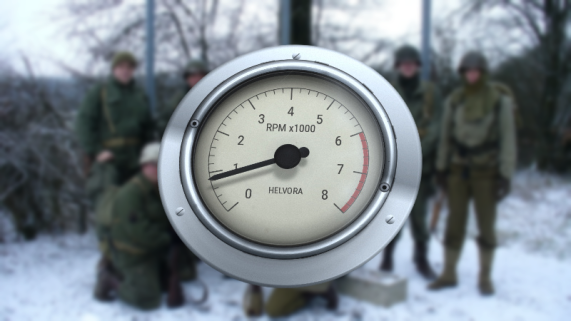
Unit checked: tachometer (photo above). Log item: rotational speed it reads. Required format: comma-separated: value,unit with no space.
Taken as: 800,rpm
